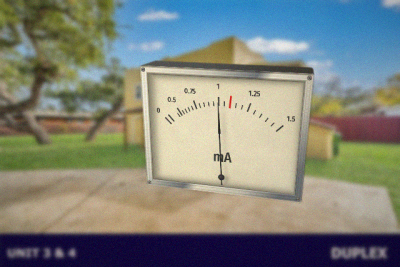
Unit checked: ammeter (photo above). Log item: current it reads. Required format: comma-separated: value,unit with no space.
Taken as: 1,mA
